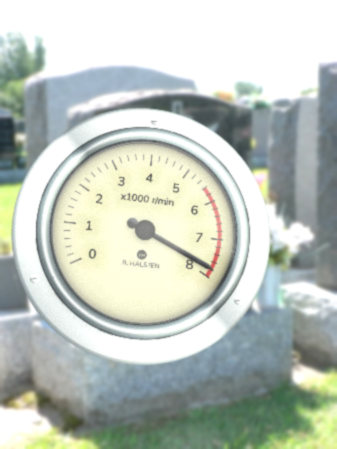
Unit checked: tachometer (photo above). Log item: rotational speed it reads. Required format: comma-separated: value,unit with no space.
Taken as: 7800,rpm
